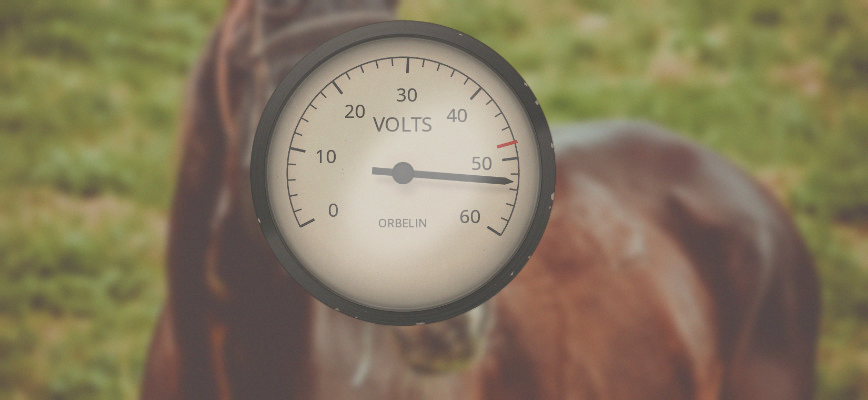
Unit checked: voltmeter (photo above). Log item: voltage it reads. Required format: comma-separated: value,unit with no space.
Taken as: 53,V
